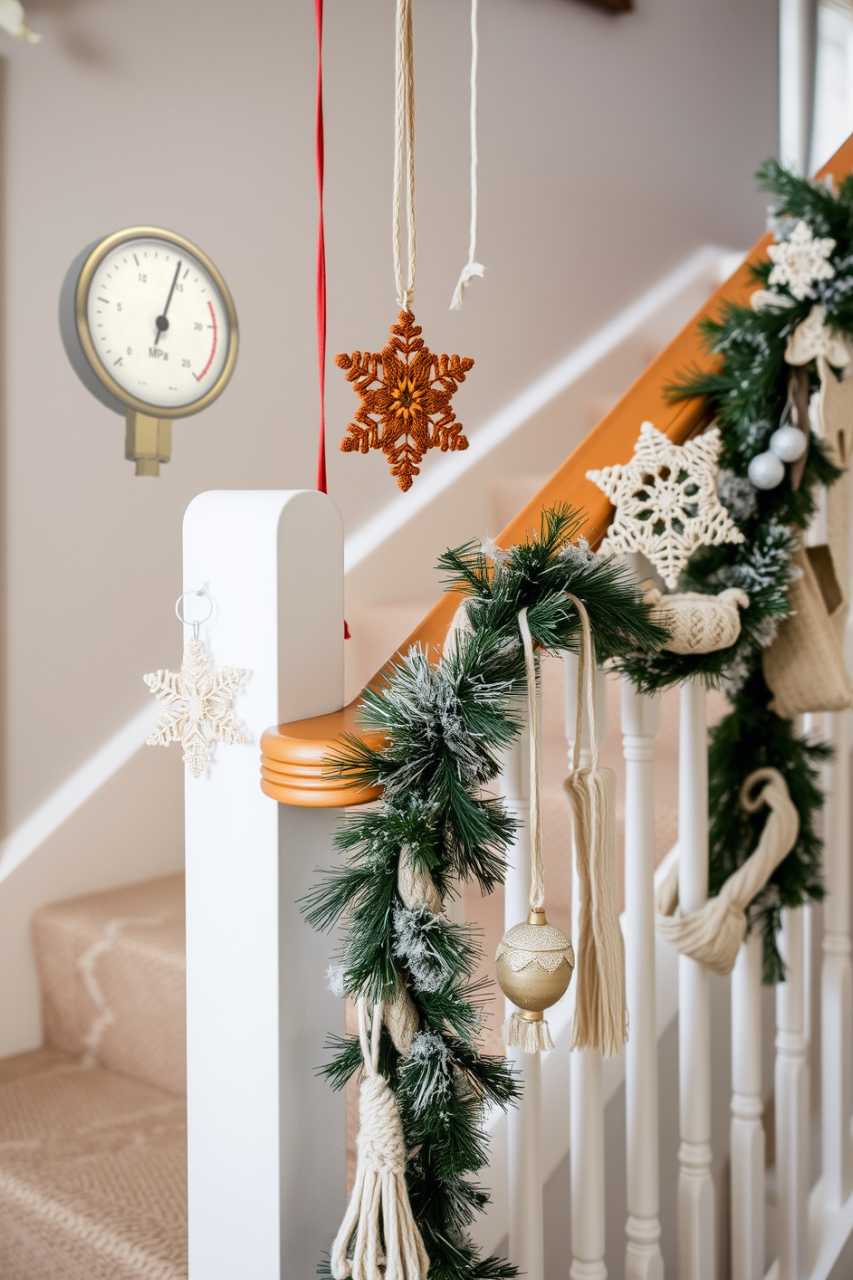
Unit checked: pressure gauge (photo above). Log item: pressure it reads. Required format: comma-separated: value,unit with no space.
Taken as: 14,MPa
